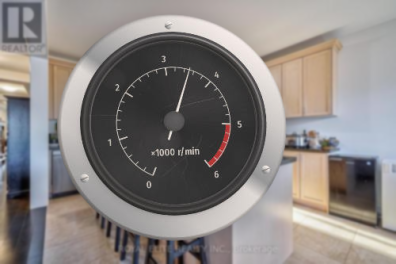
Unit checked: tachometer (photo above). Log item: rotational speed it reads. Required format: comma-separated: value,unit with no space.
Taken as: 3500,rpm
